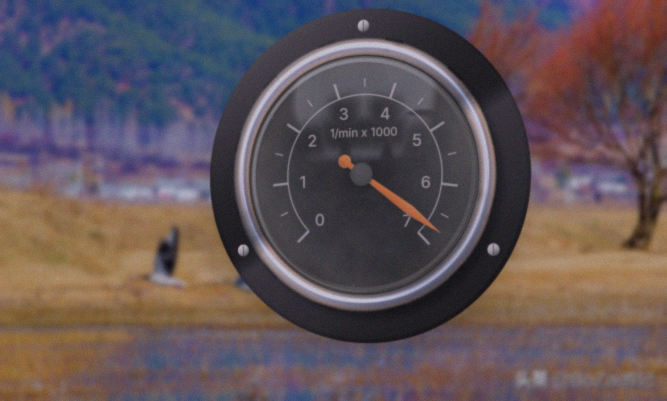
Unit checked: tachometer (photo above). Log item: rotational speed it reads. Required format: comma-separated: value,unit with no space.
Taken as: 6750,rpm
